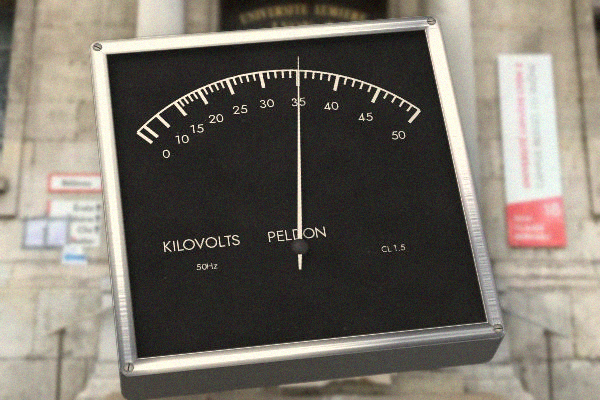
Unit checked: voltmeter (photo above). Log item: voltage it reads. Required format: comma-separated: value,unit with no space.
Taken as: 35,kV
